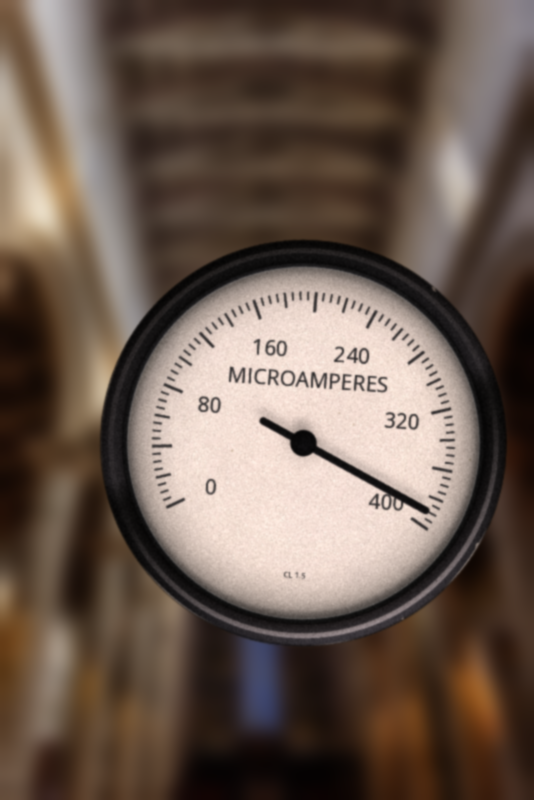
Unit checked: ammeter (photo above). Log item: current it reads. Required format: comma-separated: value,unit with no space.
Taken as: 390,µA
